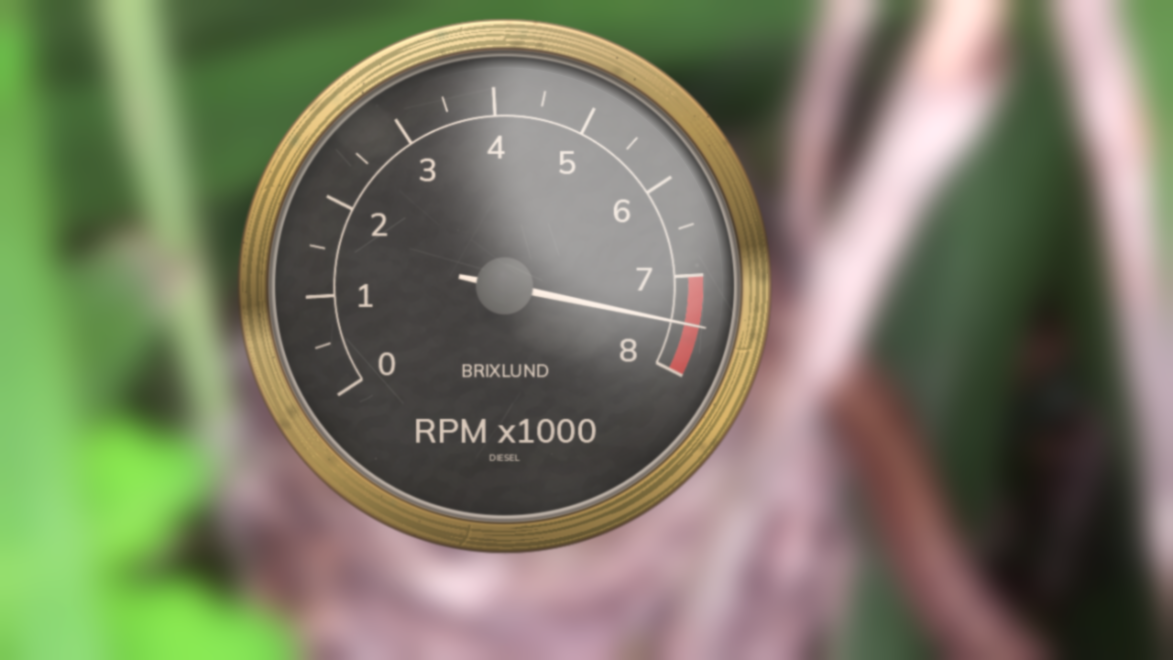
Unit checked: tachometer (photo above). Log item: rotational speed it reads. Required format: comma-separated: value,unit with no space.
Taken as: 7500,rpm
